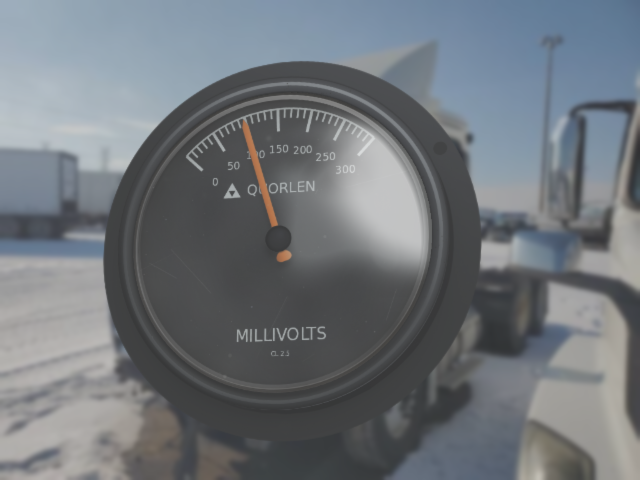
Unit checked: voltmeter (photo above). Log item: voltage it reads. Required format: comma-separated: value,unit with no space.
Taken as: 100,mV
